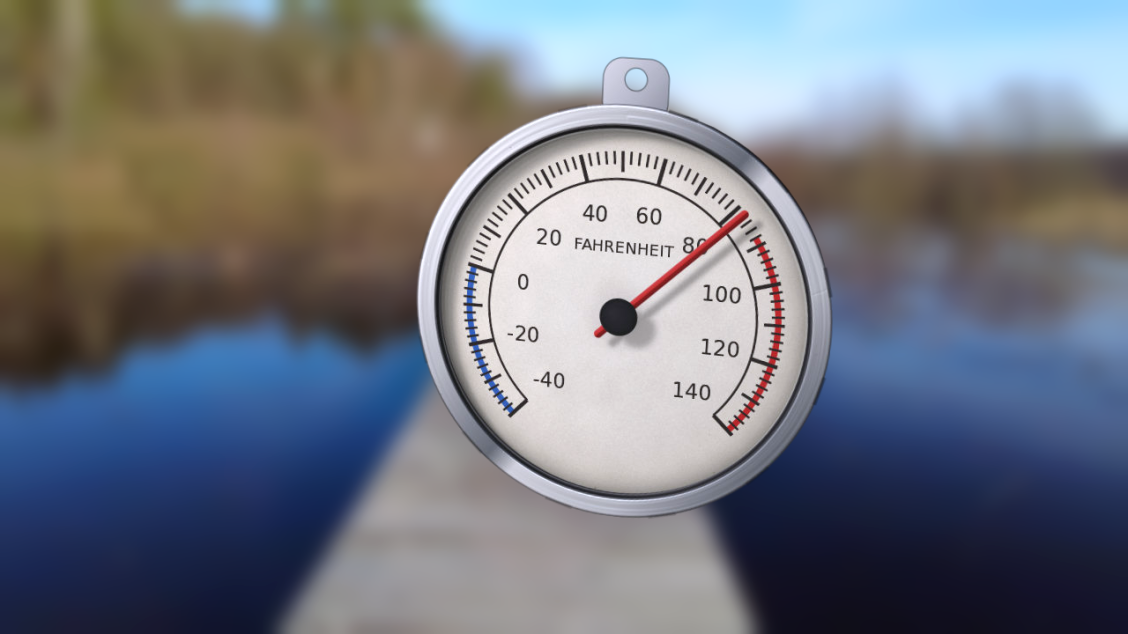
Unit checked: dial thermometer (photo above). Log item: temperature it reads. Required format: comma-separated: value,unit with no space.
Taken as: 82,°F
